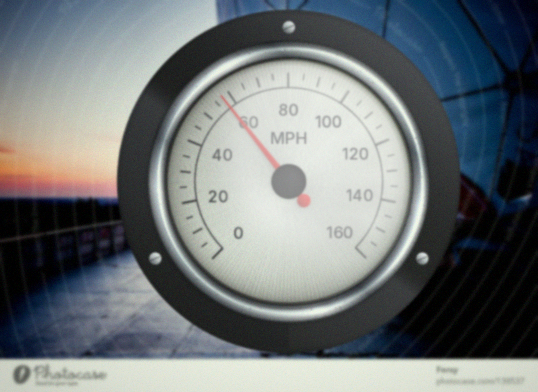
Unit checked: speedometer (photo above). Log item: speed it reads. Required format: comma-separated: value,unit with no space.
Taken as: 57.5,mph
